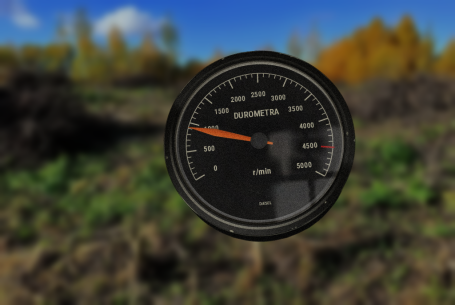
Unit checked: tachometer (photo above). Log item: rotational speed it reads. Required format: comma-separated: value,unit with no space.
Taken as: 900,rpm
